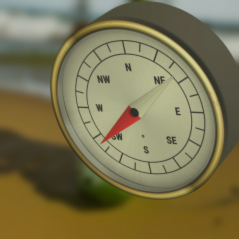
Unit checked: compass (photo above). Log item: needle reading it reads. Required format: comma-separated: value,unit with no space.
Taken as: 232.5,°
